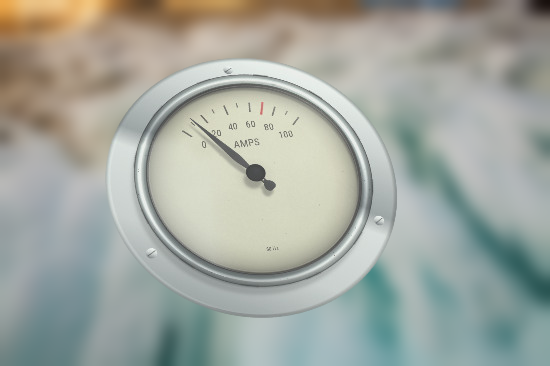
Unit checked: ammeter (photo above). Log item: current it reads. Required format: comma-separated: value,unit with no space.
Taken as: 10,A
